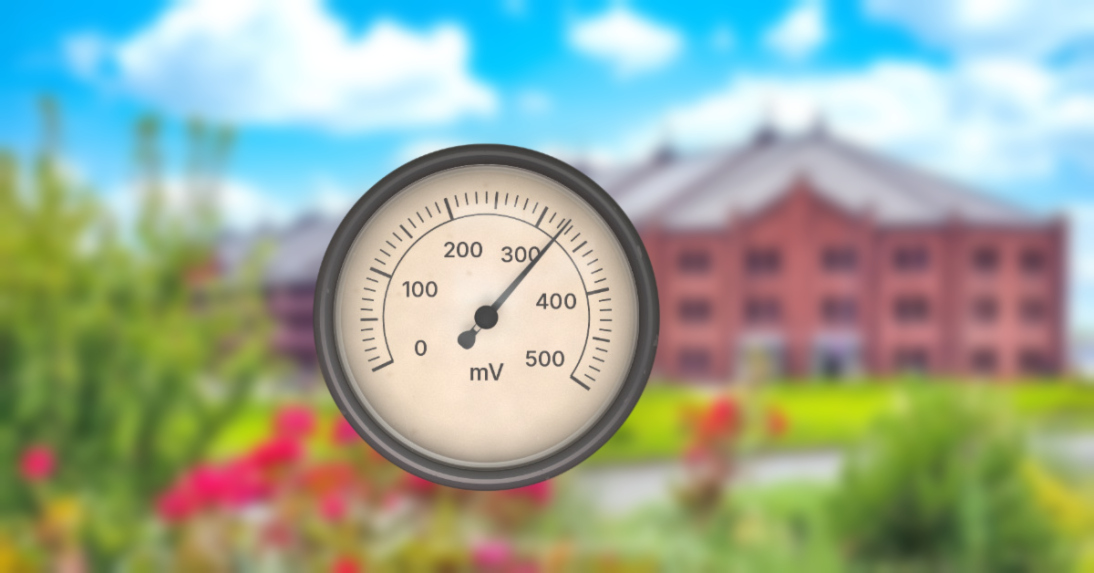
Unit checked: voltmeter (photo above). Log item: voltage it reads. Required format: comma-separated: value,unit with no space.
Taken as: 325,mV
